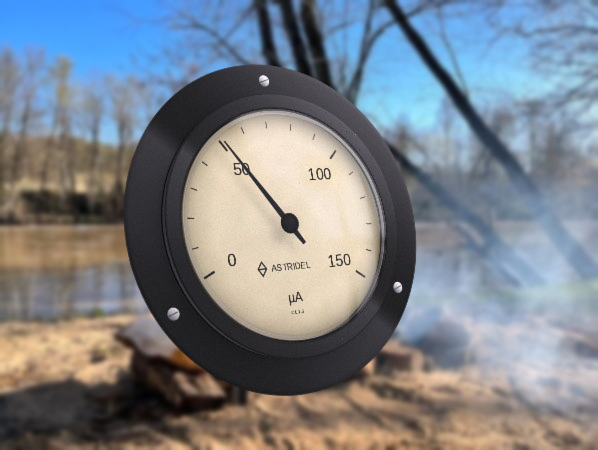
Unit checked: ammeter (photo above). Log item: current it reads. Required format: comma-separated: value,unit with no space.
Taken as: 50,µA
